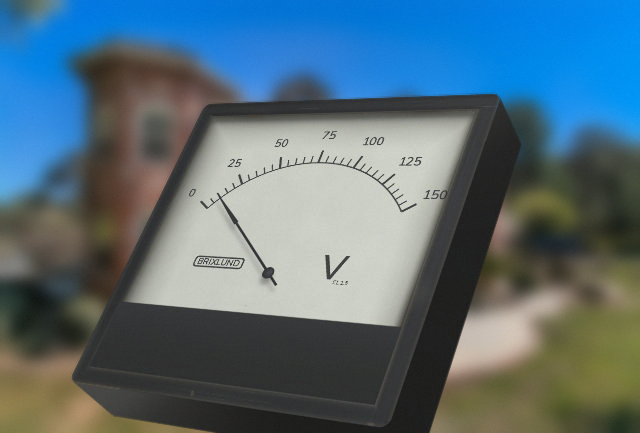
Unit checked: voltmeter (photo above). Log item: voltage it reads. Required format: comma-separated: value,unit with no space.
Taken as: 10,V
